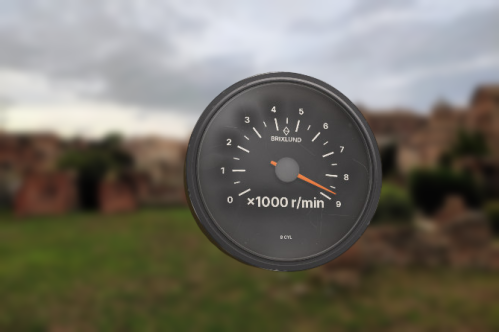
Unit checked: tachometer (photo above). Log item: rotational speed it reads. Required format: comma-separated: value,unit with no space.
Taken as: 8750,rpm
